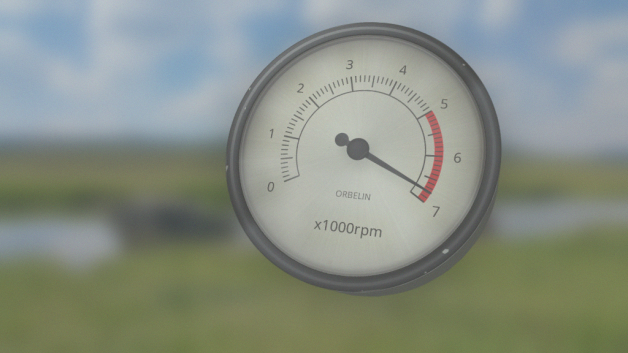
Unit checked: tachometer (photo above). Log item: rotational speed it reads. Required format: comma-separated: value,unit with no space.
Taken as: 6800,rpm
